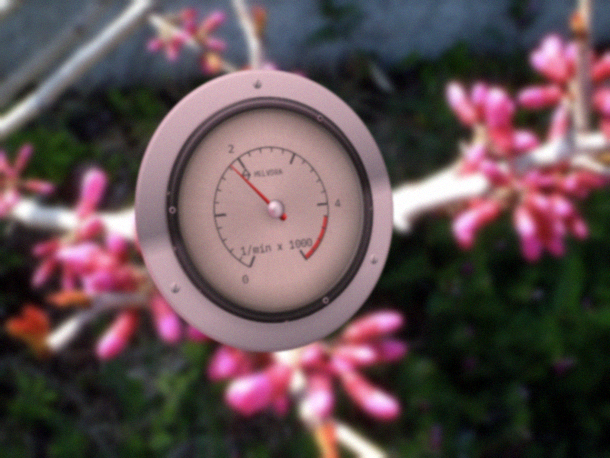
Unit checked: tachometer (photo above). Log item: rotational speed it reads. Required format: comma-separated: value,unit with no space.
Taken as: 1800,rpm
